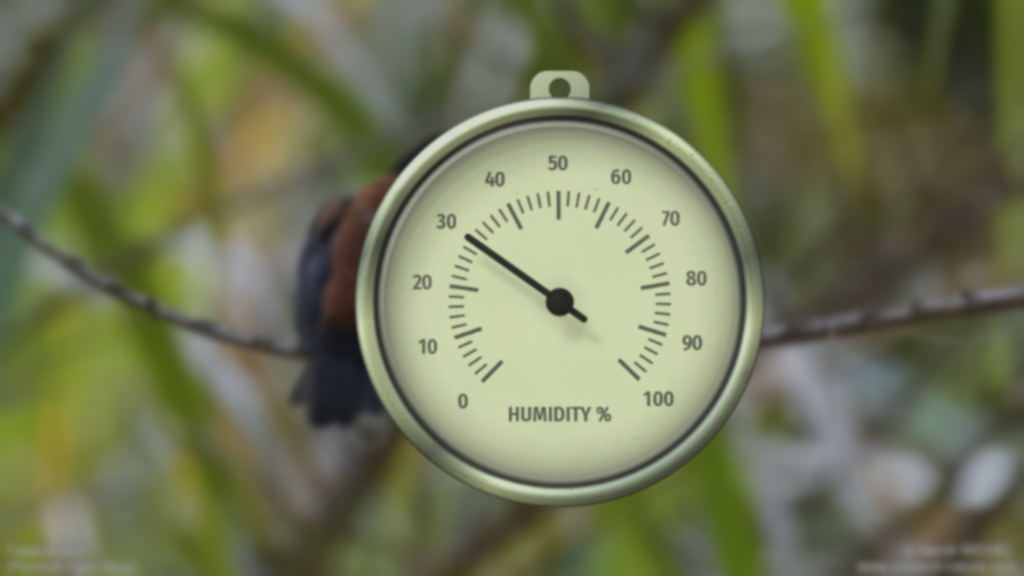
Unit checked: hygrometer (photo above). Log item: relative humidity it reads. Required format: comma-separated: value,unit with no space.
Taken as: 30,%
